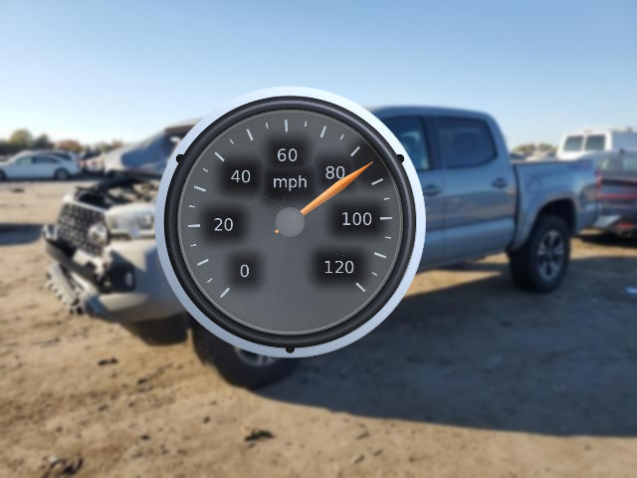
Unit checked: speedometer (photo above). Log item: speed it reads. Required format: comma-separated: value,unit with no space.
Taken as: 85,mph
